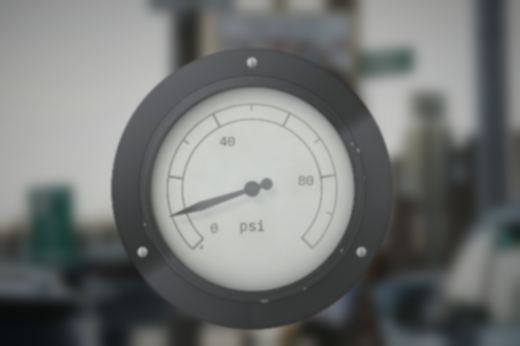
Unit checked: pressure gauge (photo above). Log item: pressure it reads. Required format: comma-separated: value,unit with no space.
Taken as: 10,psi
